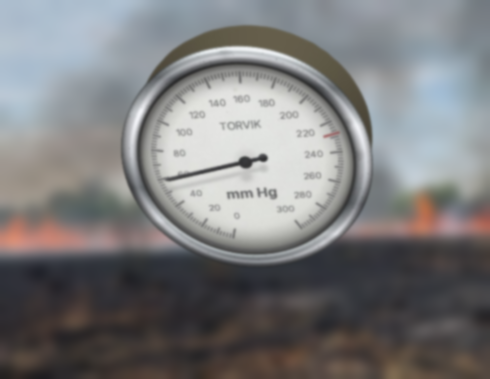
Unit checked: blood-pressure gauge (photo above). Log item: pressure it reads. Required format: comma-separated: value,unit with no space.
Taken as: 60,mmHg
